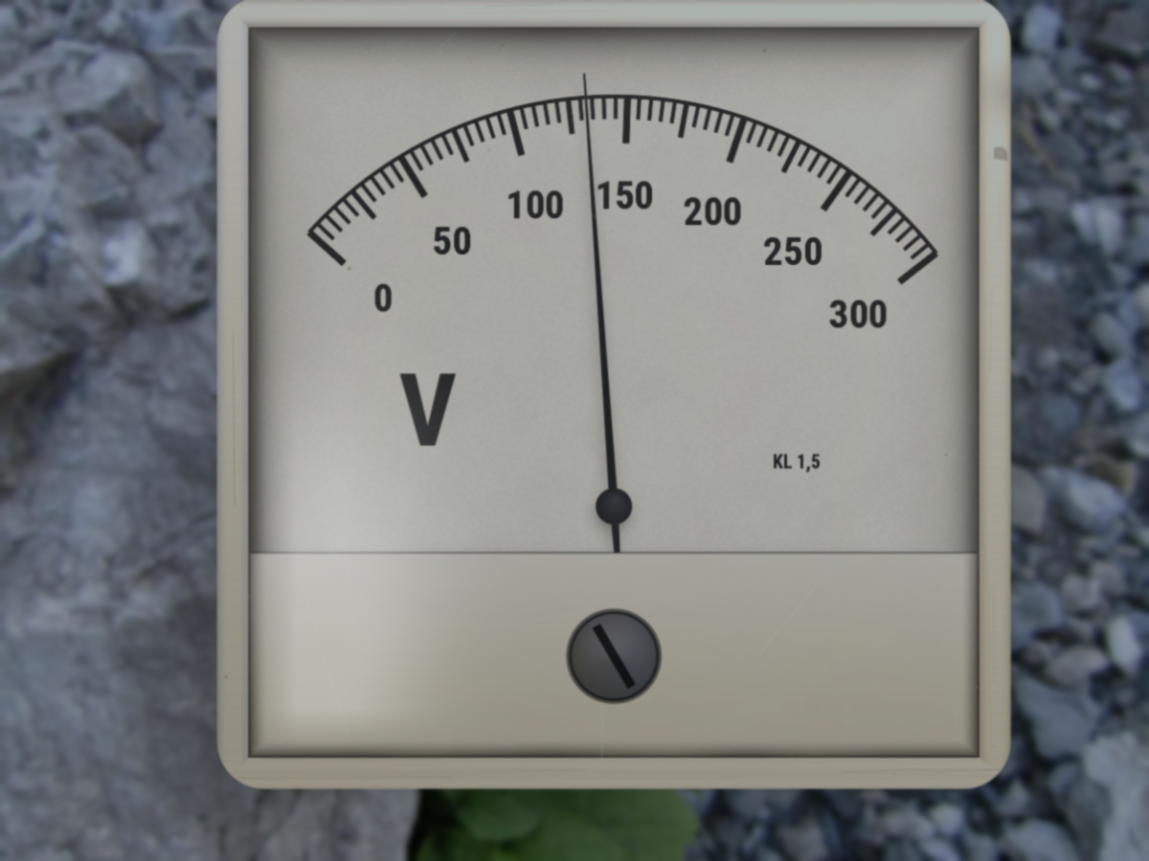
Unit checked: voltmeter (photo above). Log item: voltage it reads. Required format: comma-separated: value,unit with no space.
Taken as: 132.5,V
